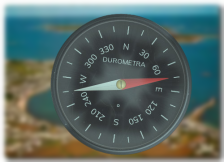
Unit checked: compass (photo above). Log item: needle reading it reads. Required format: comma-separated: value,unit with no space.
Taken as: 75,°
